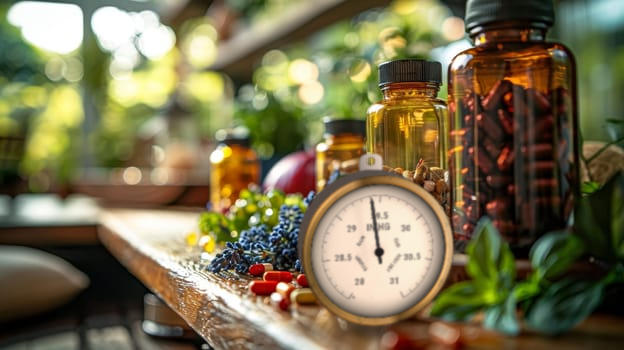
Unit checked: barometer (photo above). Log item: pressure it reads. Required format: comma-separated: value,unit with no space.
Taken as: 29.4,inHg
